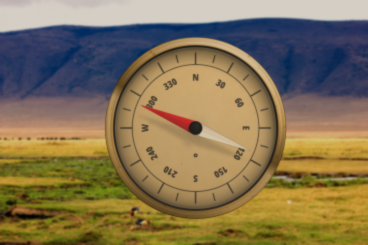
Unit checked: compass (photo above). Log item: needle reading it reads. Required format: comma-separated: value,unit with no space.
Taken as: 292.5,°
